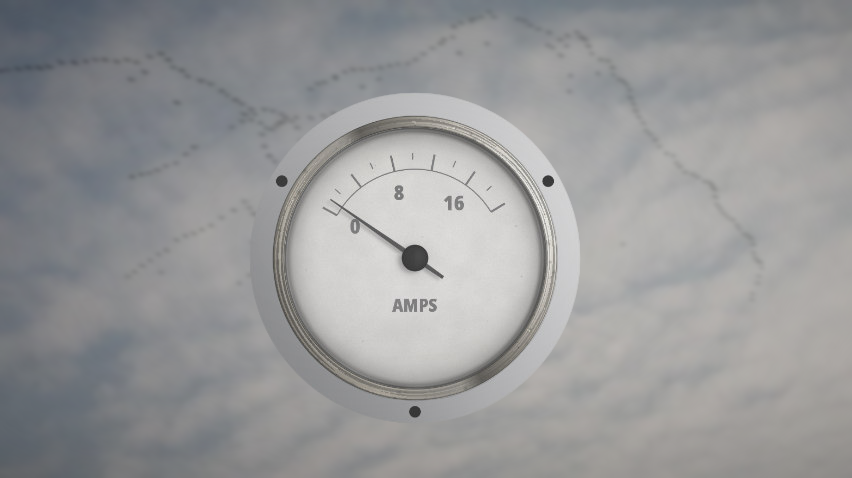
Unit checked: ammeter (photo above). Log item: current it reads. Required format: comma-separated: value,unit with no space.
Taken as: 1,A
